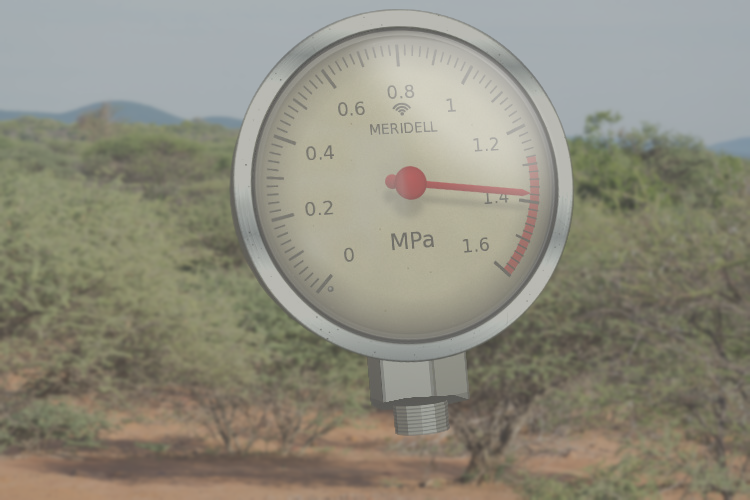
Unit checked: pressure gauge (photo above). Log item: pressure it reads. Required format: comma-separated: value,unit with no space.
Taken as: 1.38,MPa
